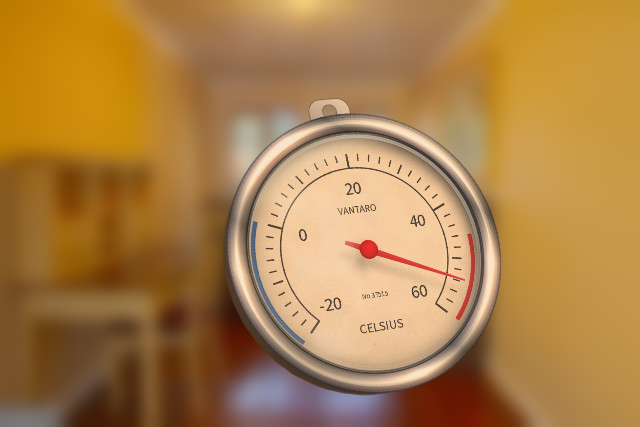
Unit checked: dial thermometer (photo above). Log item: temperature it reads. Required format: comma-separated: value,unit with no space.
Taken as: 54,°C
